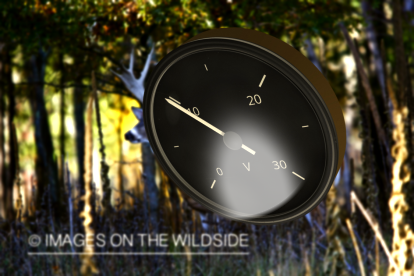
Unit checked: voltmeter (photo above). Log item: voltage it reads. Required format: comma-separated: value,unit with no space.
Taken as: 10,V
